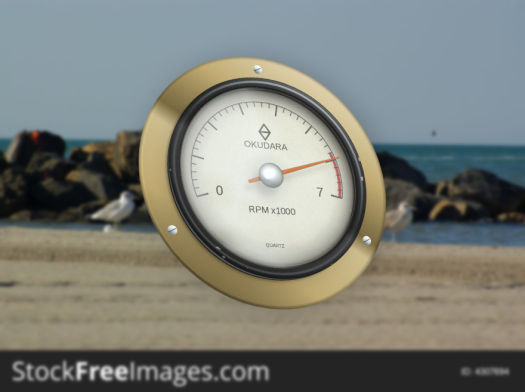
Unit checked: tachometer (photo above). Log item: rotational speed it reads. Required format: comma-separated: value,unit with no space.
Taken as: 6000,rpm
